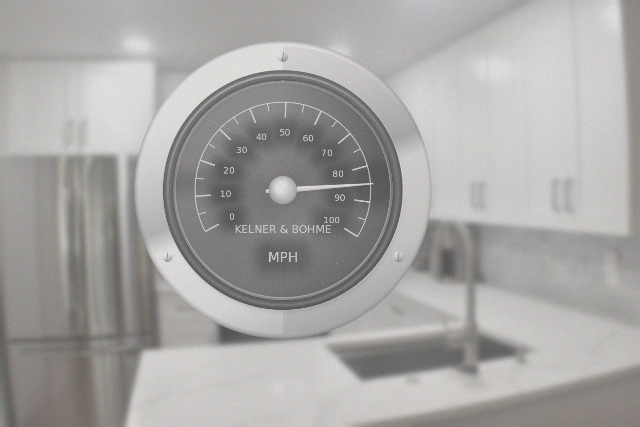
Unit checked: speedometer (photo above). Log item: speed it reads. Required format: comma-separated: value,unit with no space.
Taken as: 85,mph
